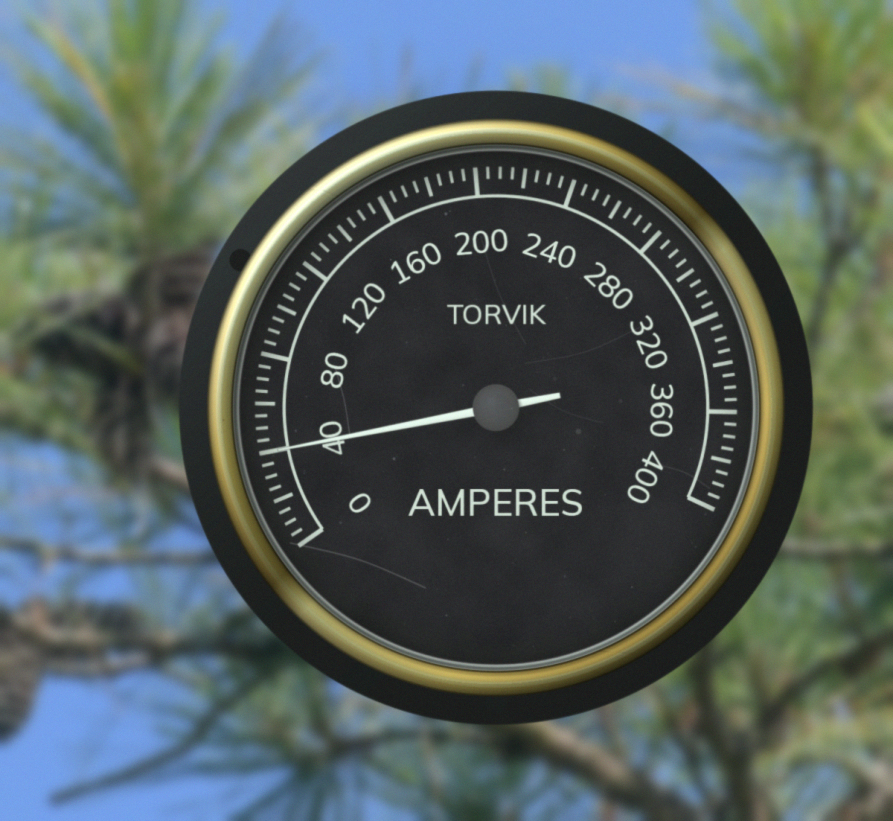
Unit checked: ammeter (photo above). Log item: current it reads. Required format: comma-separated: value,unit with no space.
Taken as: 40,A
